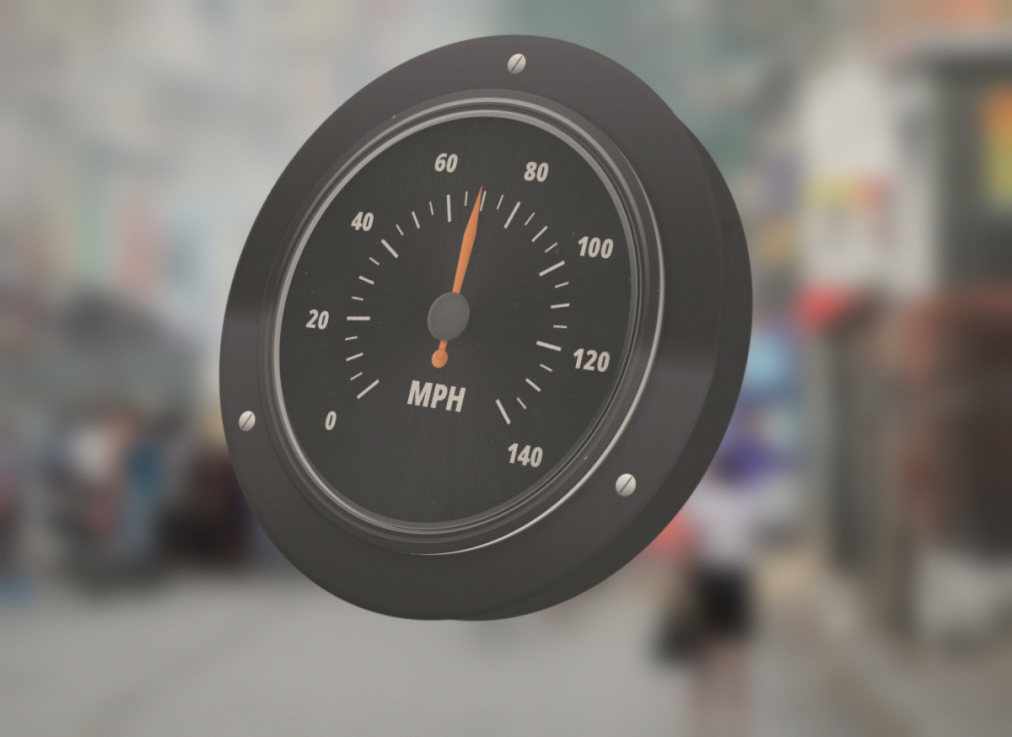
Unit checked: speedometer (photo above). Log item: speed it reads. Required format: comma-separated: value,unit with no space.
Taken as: 70,mph
